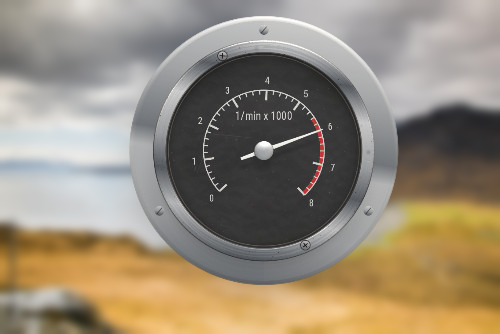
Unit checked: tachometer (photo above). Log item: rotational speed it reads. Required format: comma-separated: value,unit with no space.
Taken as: 6000,rpm
